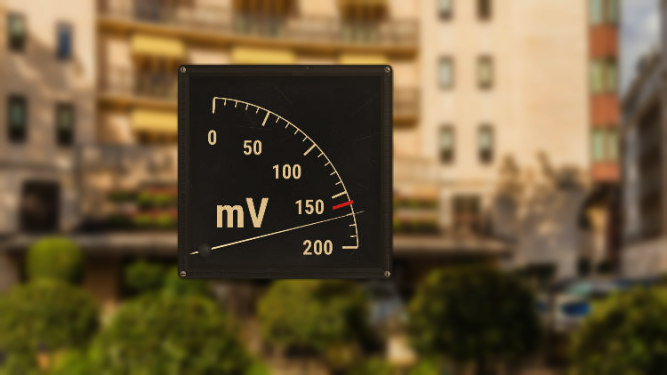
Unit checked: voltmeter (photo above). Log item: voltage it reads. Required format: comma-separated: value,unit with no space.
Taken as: 170,mV
